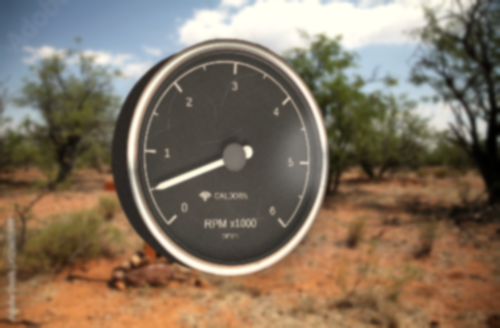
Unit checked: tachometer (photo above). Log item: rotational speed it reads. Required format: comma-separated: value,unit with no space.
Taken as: 500,rpm
